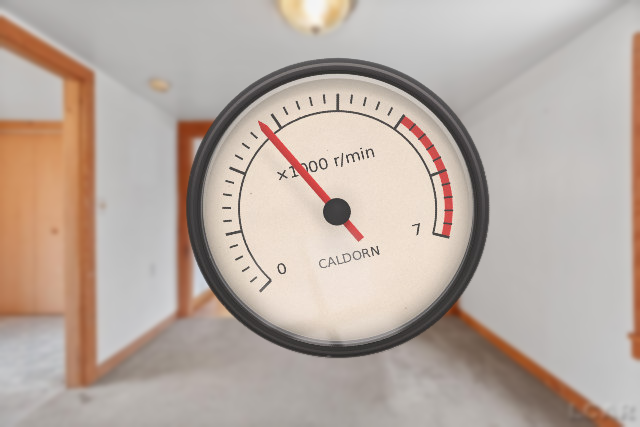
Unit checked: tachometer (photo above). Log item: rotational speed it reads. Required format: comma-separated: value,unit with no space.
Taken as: 2800,rpm
